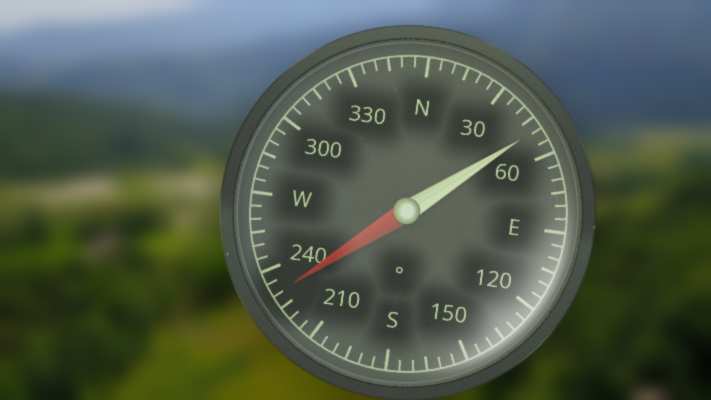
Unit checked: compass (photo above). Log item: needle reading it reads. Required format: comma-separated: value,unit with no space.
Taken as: 230,°
